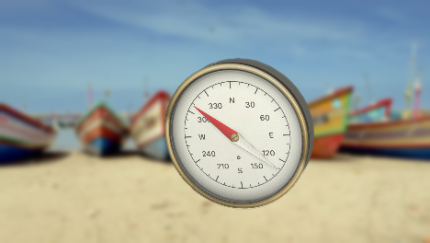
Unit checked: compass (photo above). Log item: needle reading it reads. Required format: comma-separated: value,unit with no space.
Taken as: 310,°
